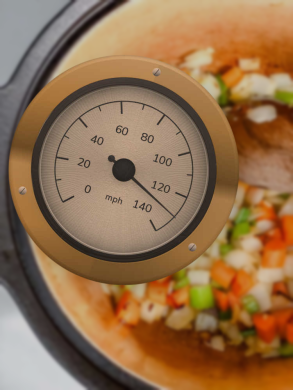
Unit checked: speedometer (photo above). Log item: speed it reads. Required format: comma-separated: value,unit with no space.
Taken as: 130,mph
